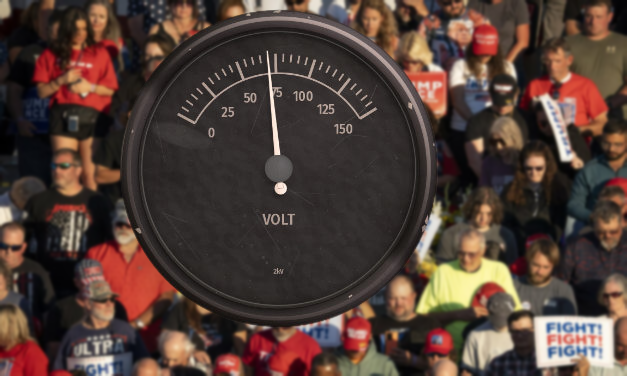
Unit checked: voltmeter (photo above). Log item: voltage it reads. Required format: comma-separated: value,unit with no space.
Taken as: 70,V
